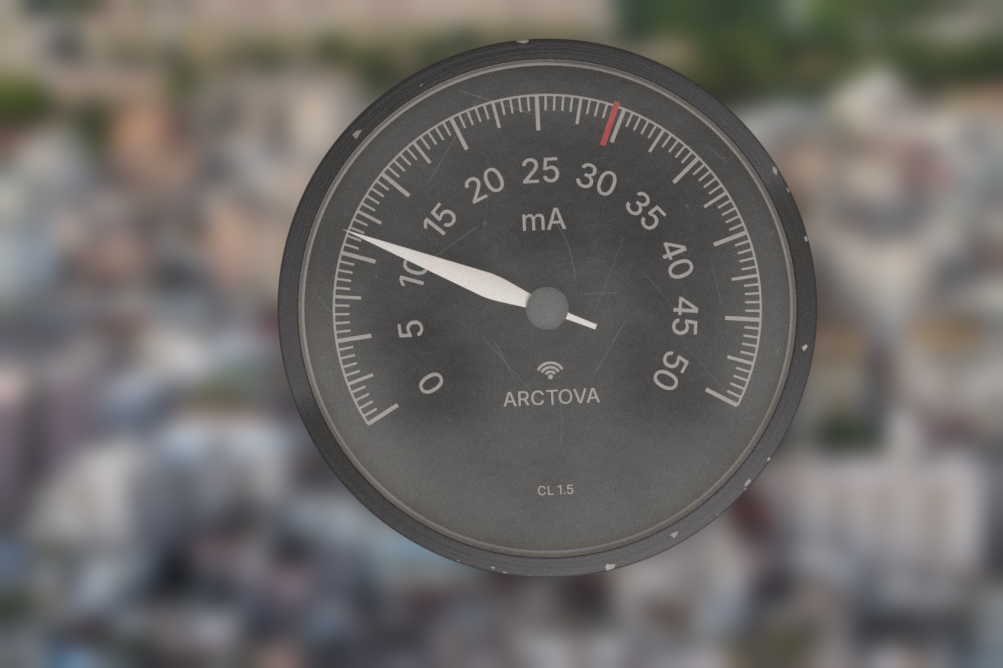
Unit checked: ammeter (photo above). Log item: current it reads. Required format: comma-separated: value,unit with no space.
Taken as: 11.25,mA
